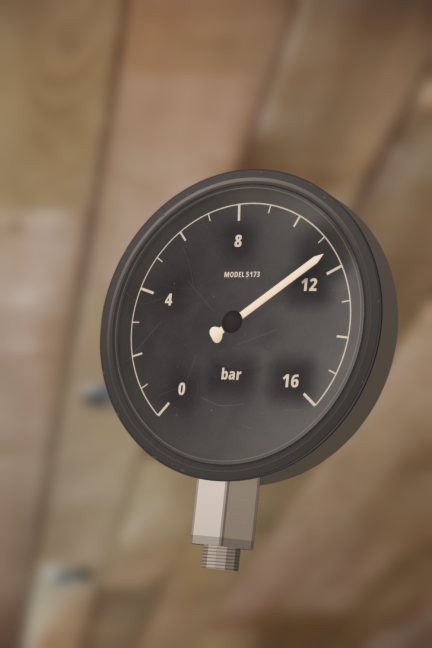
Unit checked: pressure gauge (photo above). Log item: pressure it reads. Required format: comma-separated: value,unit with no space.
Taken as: 11.5,bar
